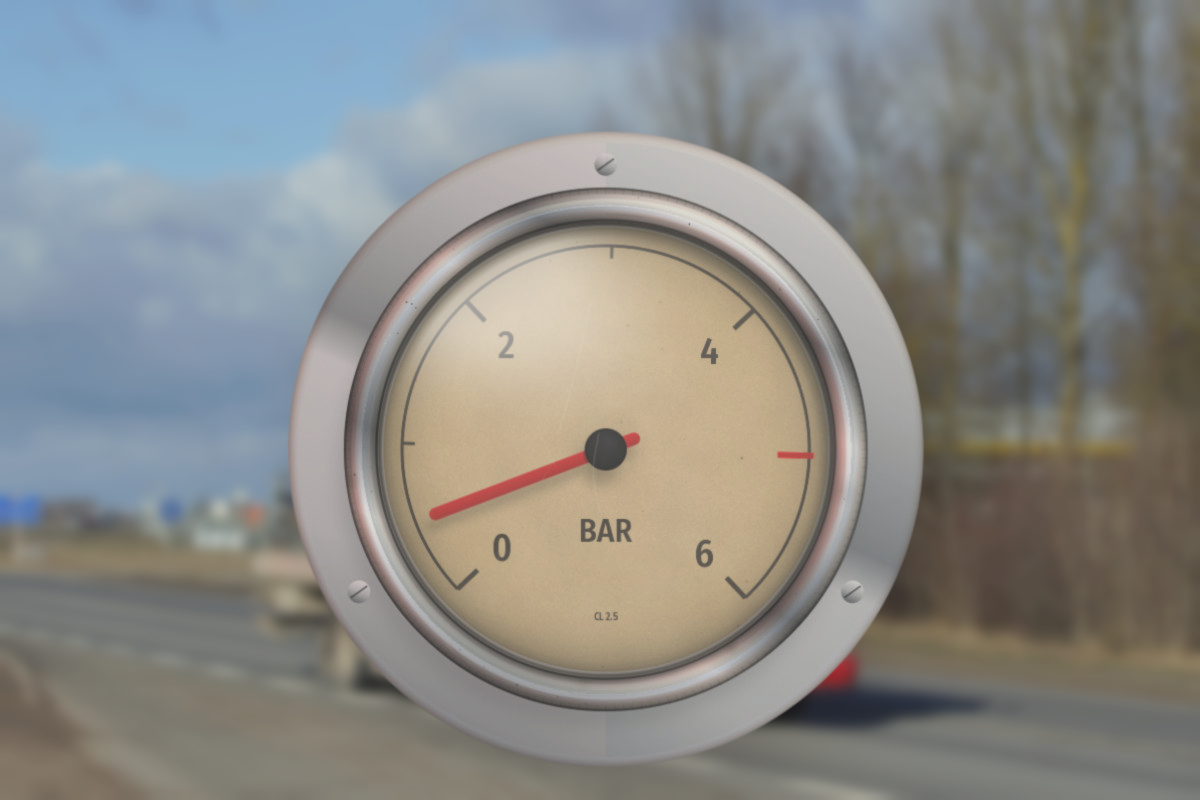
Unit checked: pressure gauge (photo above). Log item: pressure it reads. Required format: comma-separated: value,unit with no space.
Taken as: 0.5,bar
